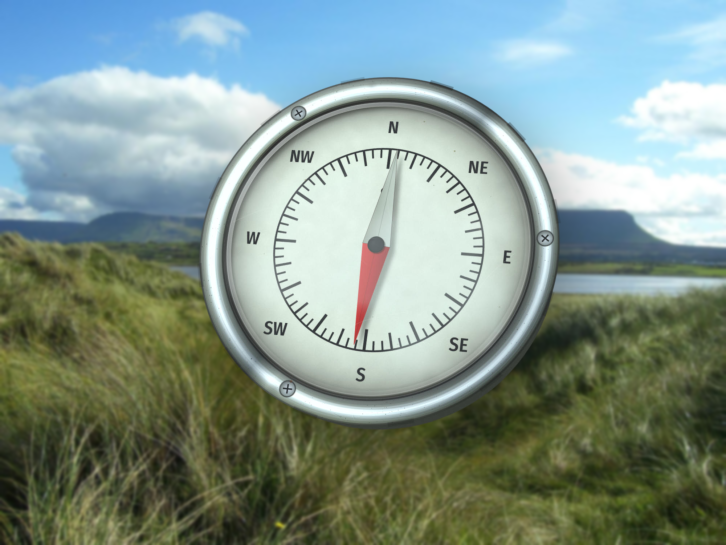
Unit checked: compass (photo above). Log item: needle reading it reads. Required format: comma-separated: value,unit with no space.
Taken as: 185,°
